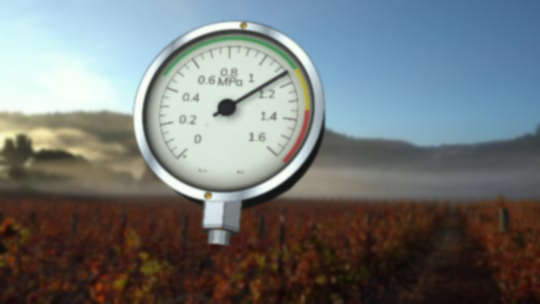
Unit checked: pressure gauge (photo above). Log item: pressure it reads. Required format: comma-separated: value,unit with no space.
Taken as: 1.15,MPa
